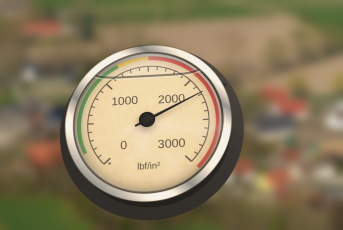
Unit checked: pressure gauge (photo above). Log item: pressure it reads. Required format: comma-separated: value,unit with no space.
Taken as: 2200,psi
